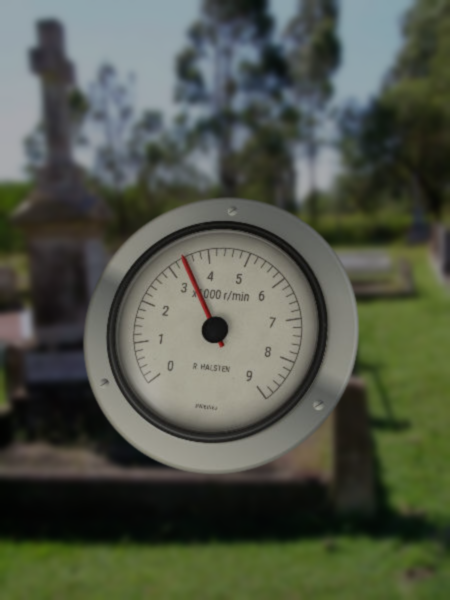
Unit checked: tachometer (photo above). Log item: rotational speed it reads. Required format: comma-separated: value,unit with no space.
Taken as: 3400,rpm
